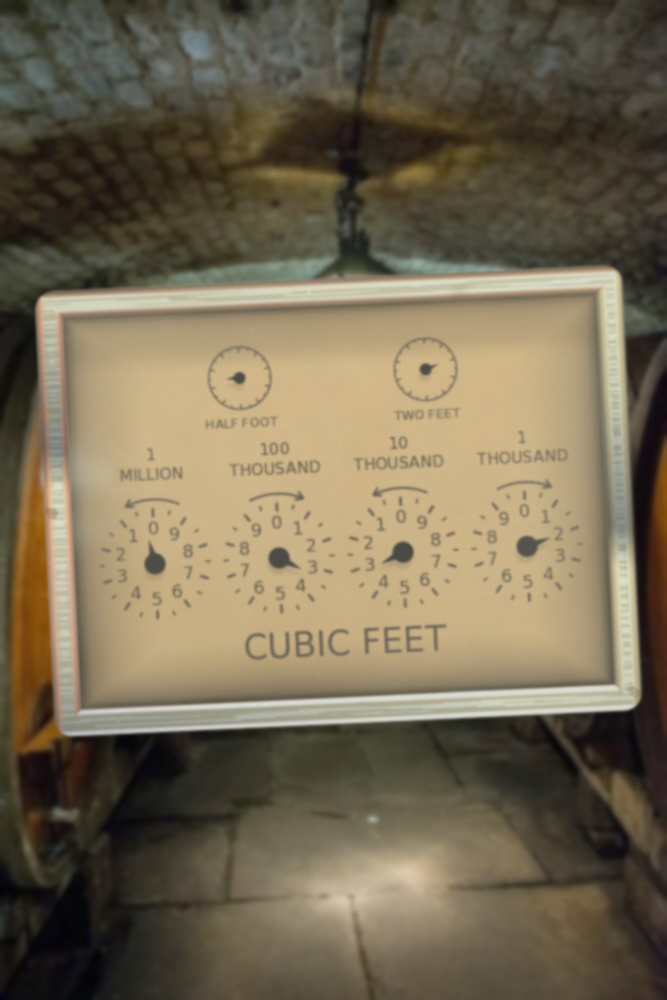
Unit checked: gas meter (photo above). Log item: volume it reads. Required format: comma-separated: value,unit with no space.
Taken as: 33200,ft³
